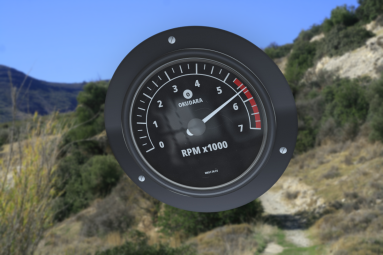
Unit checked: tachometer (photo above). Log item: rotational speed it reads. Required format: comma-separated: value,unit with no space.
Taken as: 5625,rpm
